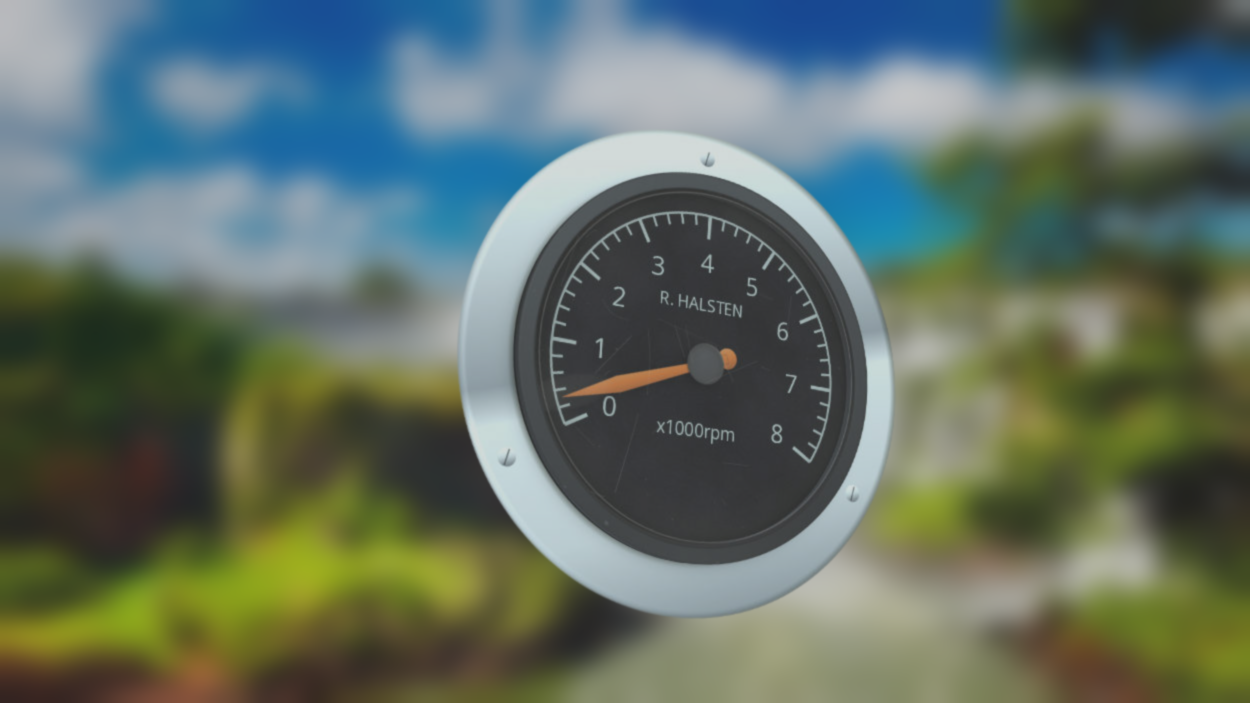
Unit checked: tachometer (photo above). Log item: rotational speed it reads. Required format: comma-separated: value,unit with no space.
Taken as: 300,rpm
